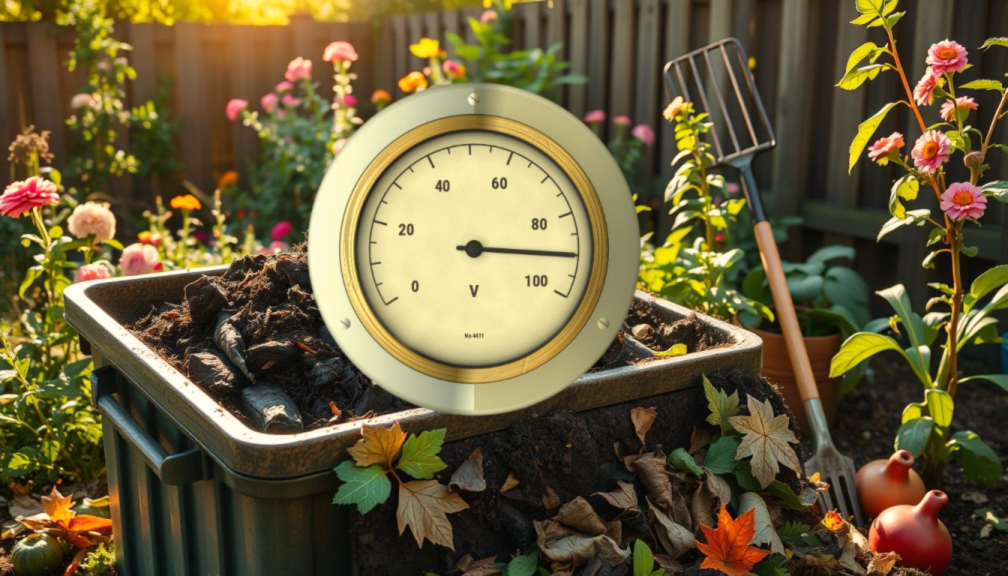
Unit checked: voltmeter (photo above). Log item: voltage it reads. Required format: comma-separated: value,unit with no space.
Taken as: 90,V
